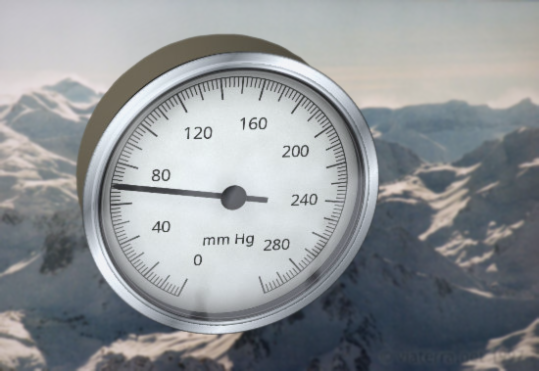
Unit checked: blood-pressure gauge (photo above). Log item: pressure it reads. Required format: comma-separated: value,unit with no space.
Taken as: 70,mmHg
